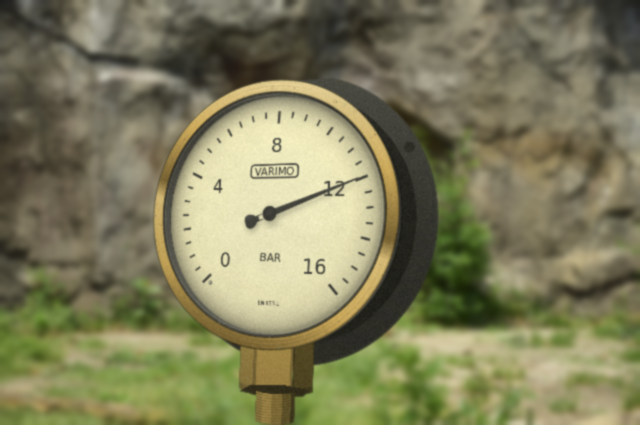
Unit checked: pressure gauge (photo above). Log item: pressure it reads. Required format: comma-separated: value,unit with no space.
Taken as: 12,bar
